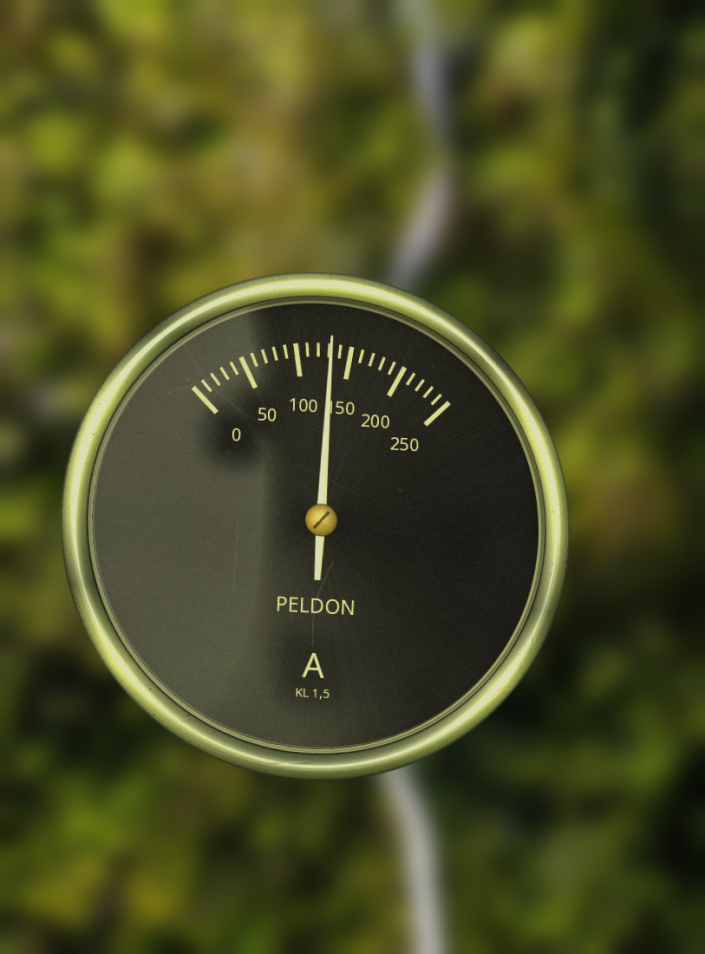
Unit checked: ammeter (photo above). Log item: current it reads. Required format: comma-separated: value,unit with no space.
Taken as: 130,A
